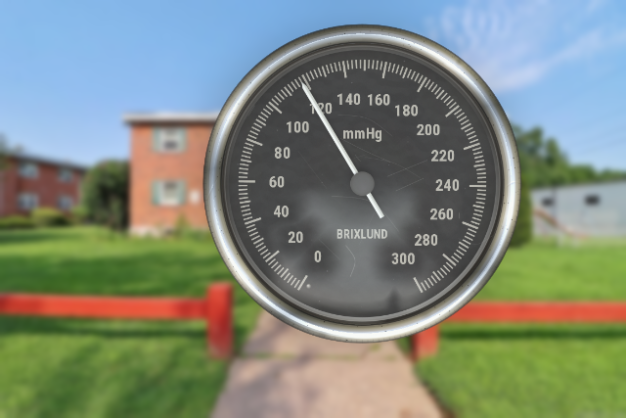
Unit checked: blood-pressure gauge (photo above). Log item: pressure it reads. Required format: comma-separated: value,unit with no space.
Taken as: 118,mmHg
